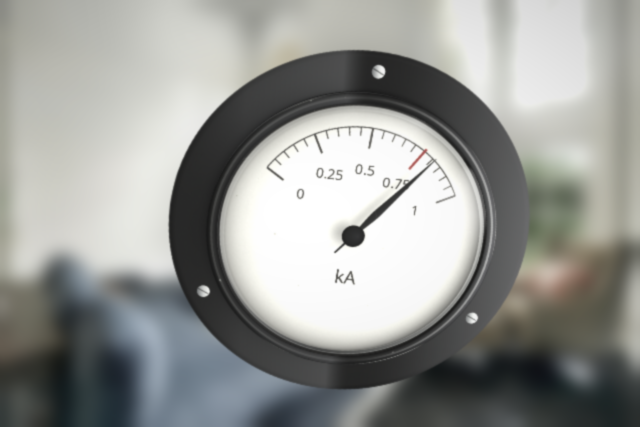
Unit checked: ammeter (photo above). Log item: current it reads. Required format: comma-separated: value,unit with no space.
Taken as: 0.8,kA
